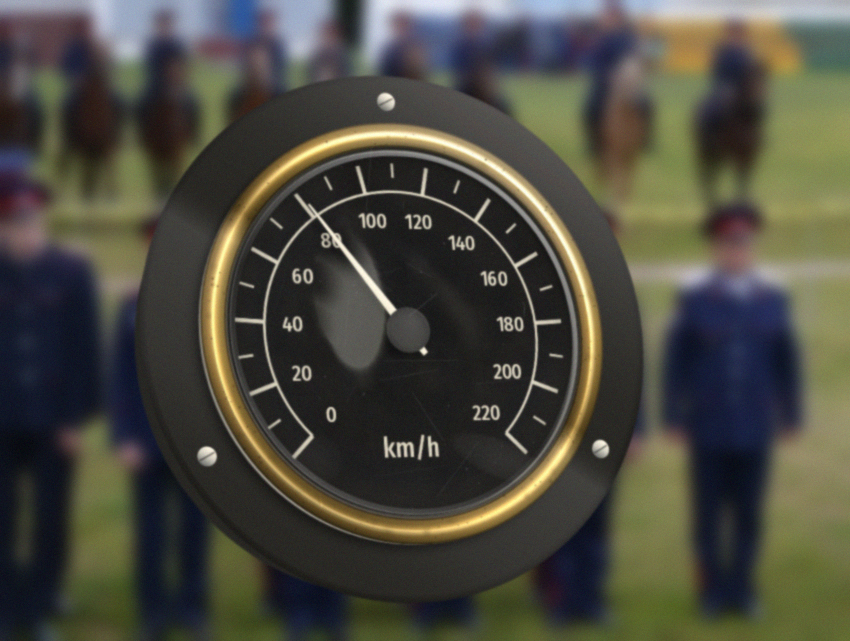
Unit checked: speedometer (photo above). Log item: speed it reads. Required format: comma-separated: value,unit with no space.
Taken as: 80,km/h
